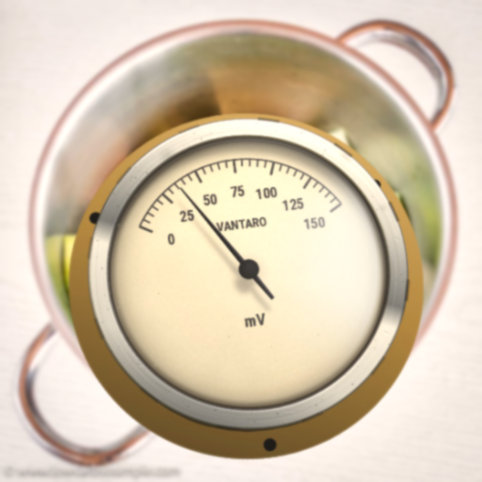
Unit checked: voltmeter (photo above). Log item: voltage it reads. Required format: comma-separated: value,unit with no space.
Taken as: 35,mV
